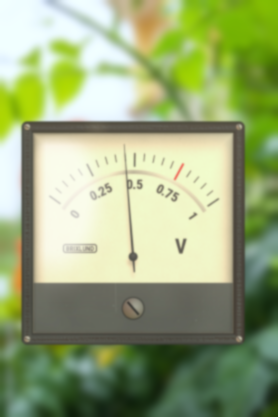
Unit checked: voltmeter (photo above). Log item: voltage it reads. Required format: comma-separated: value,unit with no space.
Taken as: 0.45,V
